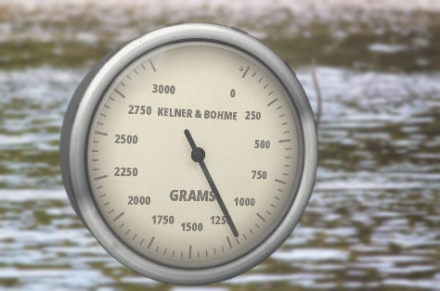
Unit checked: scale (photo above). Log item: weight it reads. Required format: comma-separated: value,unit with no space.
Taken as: 1200,g
